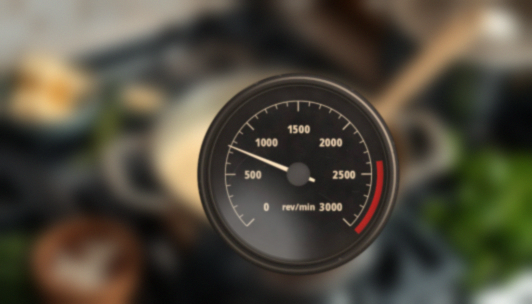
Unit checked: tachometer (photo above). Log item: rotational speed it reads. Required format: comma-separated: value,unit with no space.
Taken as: 750,rpm
